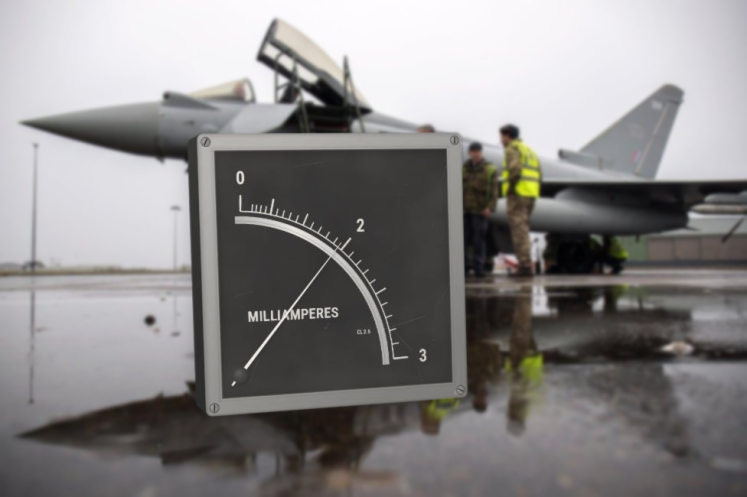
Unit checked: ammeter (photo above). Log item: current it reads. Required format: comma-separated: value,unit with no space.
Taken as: 1.95,mA
